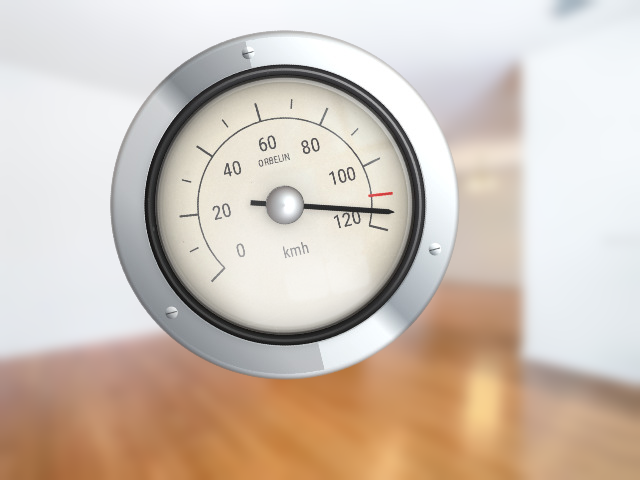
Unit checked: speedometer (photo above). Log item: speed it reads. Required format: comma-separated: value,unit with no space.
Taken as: 115,km/h
